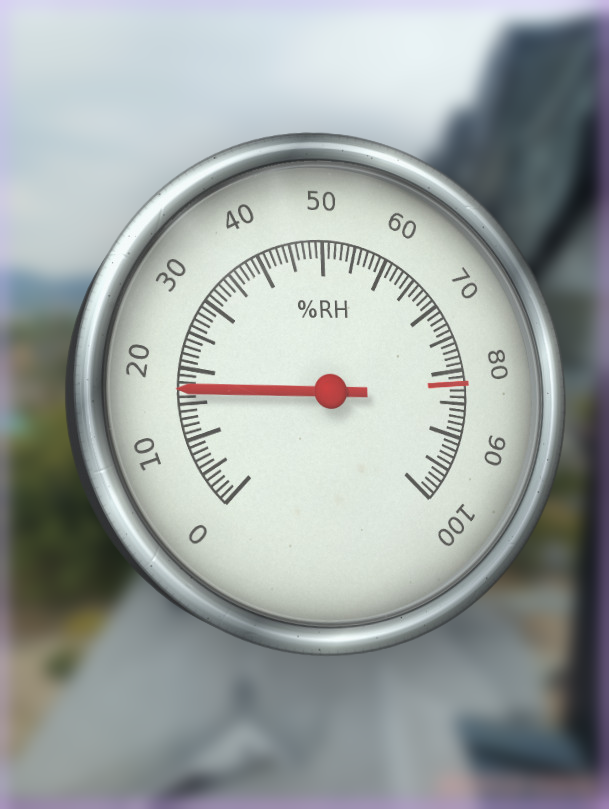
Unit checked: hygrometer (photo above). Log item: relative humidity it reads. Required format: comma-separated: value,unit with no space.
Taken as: 17,%
